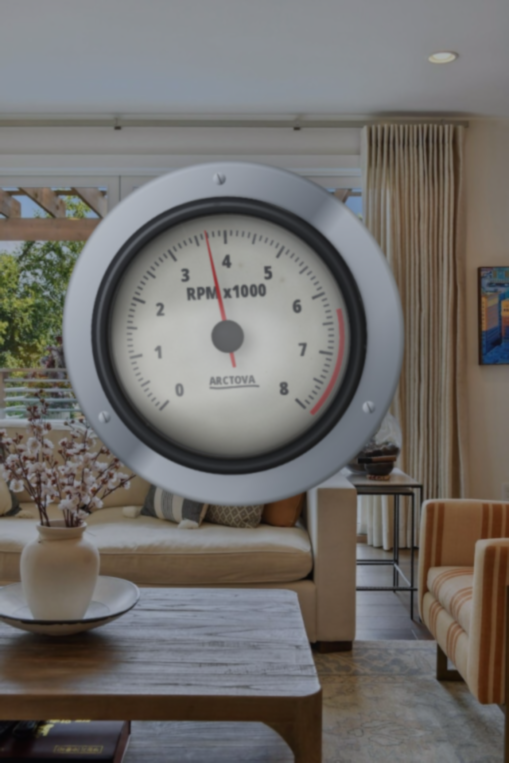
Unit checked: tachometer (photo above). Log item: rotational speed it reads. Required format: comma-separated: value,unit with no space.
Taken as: 3700,rpm
